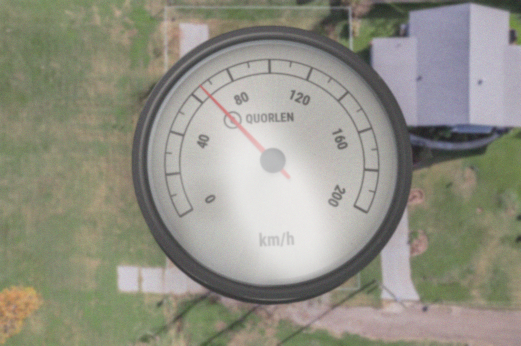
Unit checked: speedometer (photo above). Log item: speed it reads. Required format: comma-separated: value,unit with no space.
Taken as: 65,km/h
